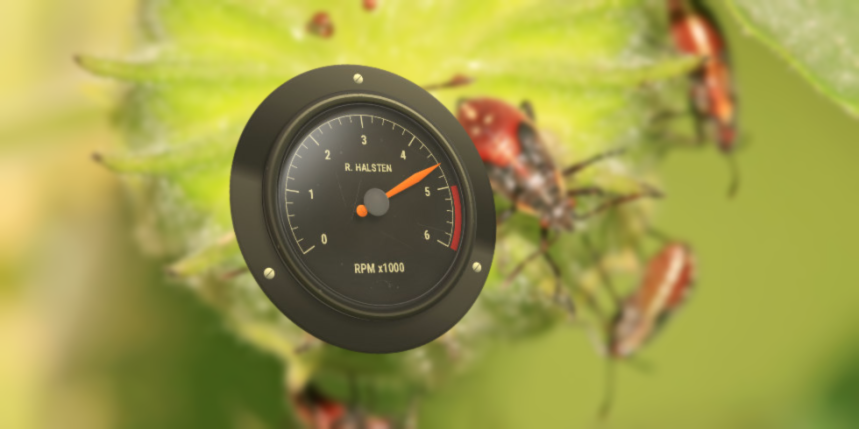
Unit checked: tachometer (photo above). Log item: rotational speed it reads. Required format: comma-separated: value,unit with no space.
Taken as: 4600,rpm
